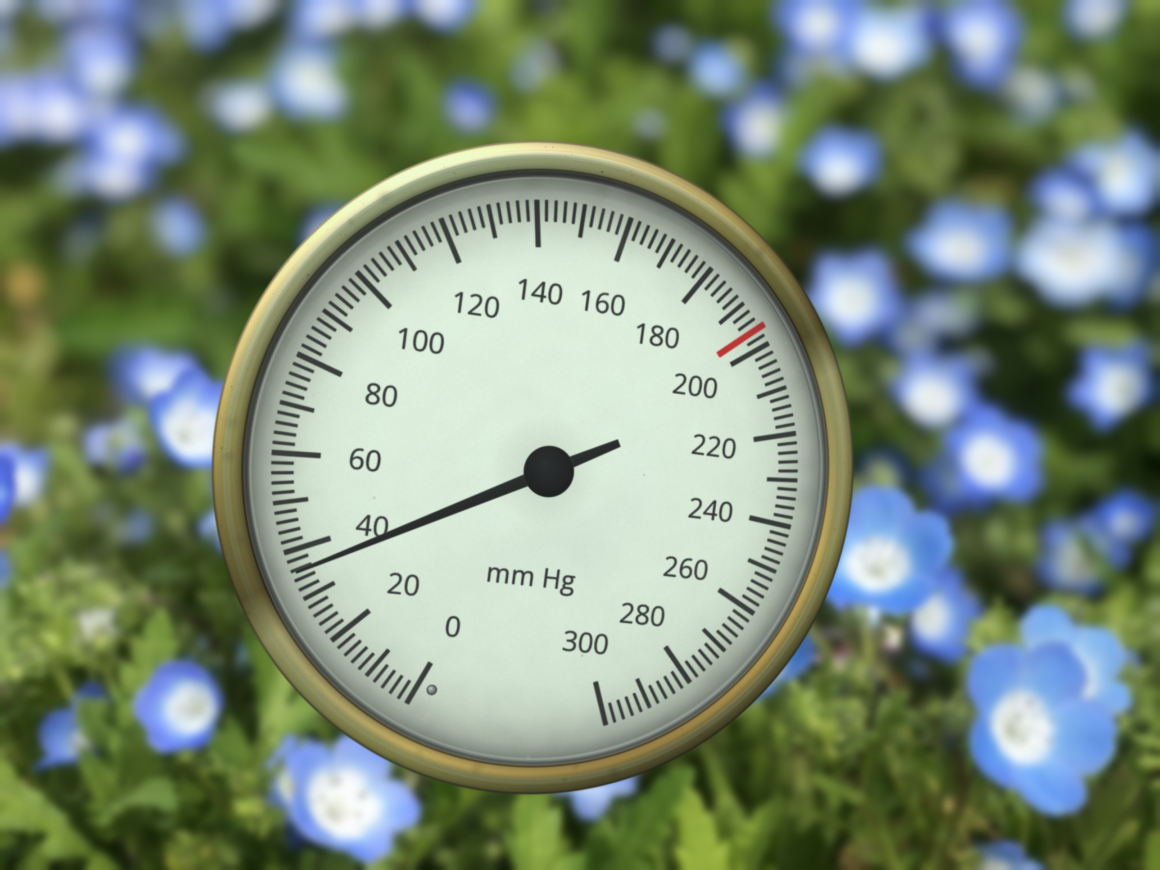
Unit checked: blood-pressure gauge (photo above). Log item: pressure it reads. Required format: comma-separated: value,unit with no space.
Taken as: 36,mmHg
